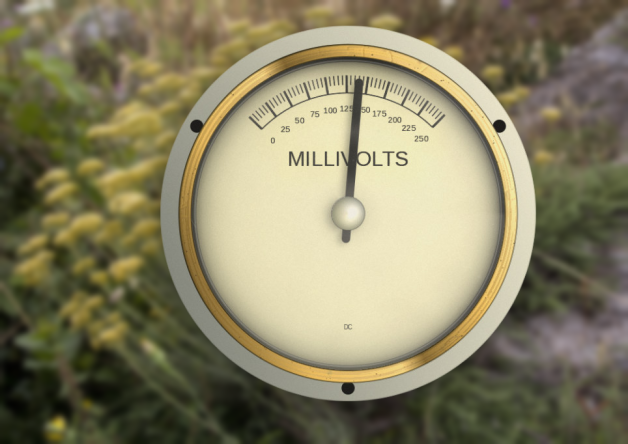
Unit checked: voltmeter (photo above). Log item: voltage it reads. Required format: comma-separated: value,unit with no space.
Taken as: 140,mV
